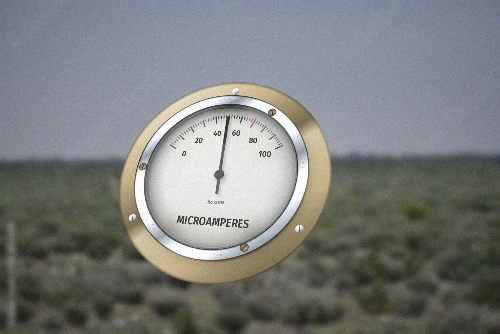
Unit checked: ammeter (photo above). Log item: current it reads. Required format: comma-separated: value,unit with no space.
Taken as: 50,µA
